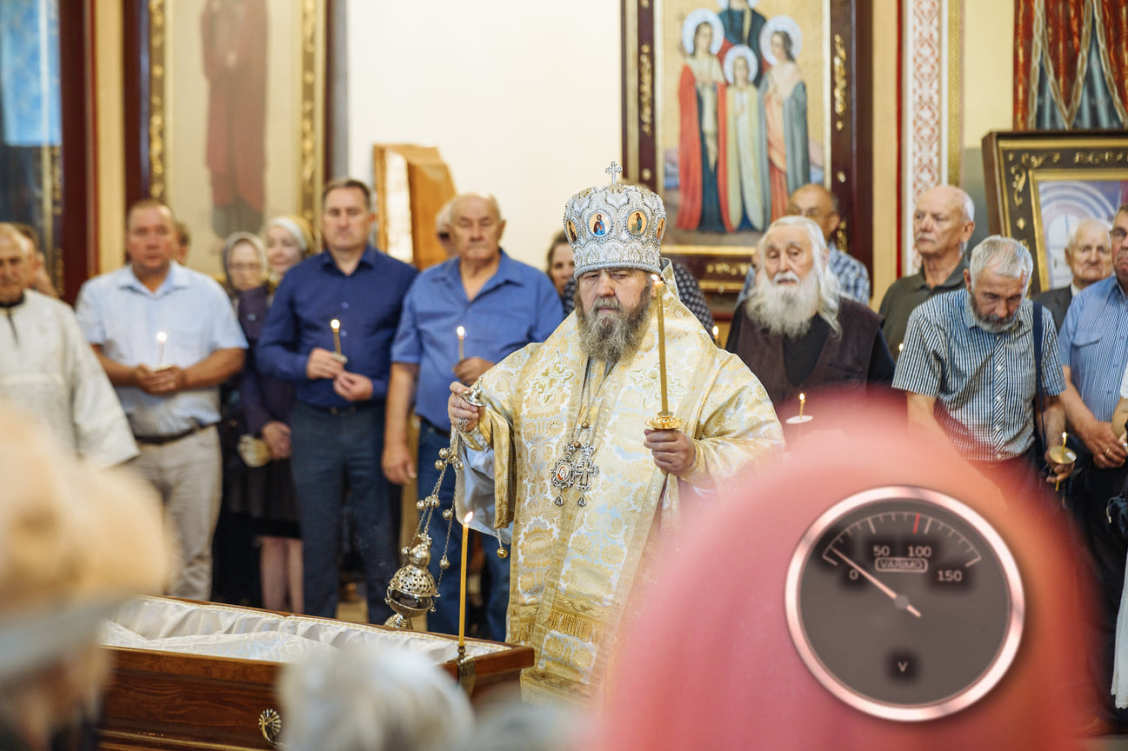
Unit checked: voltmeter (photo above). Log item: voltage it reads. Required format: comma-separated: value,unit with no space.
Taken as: 10,V
